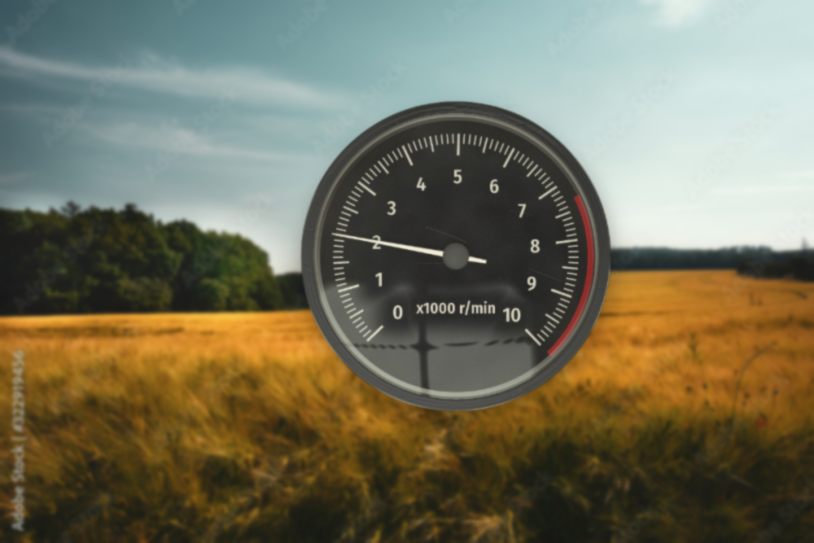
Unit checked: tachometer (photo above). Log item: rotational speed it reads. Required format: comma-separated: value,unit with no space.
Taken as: 2000,rpm
